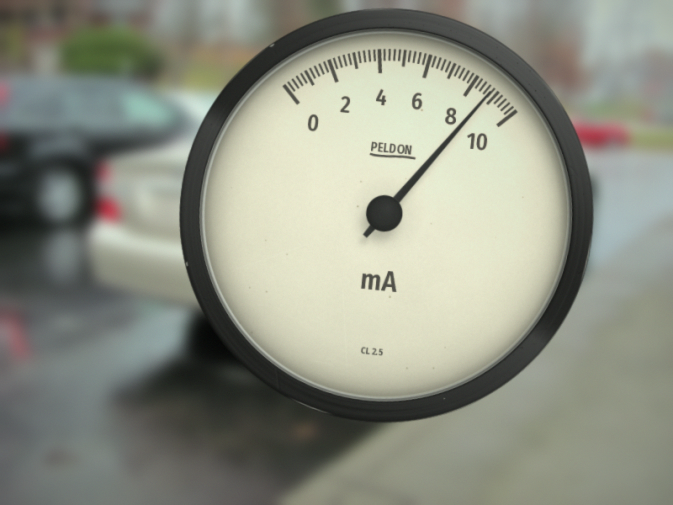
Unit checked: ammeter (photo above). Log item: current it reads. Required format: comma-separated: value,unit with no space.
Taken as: 8.8,mA
